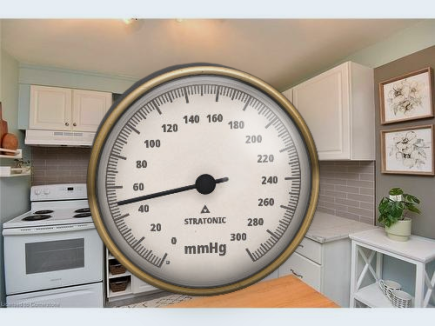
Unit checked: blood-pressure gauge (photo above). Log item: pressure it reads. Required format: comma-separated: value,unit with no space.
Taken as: 50,mmHg
